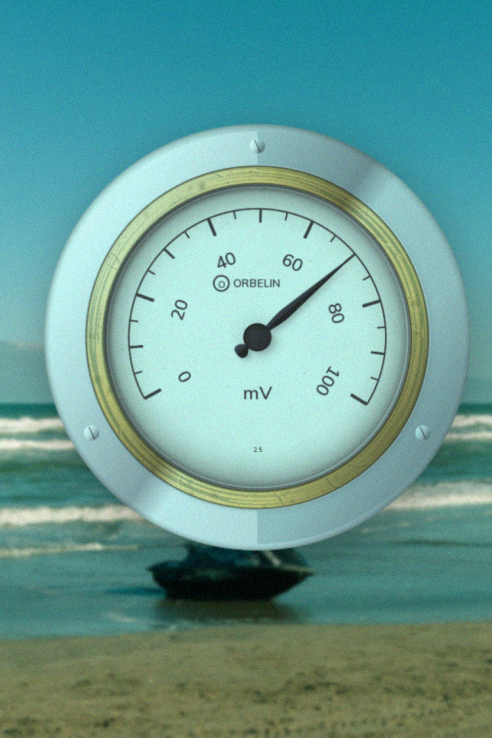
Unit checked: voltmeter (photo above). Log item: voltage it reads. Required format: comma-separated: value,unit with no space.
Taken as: 70,mV
